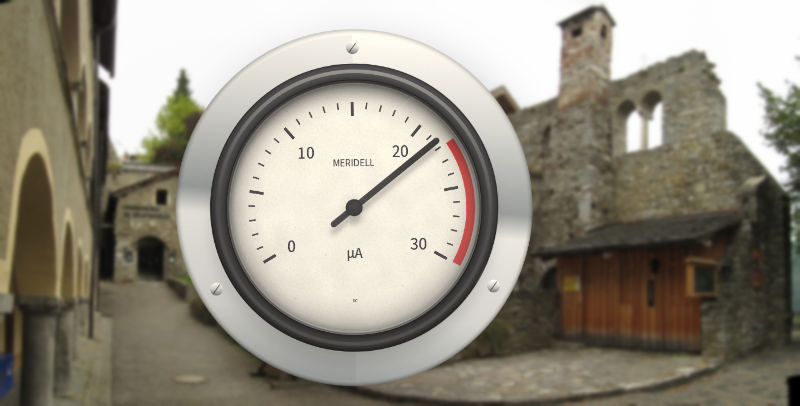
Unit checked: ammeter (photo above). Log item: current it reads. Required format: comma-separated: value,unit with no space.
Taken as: 21.5,µA
